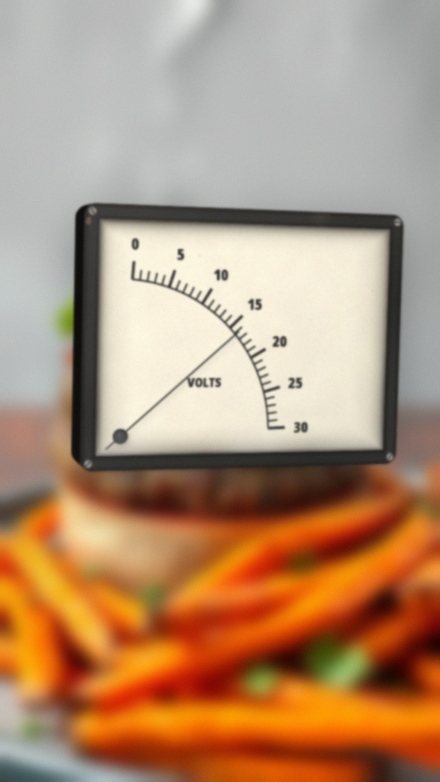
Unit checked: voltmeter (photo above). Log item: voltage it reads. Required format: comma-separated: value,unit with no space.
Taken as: 16,V
